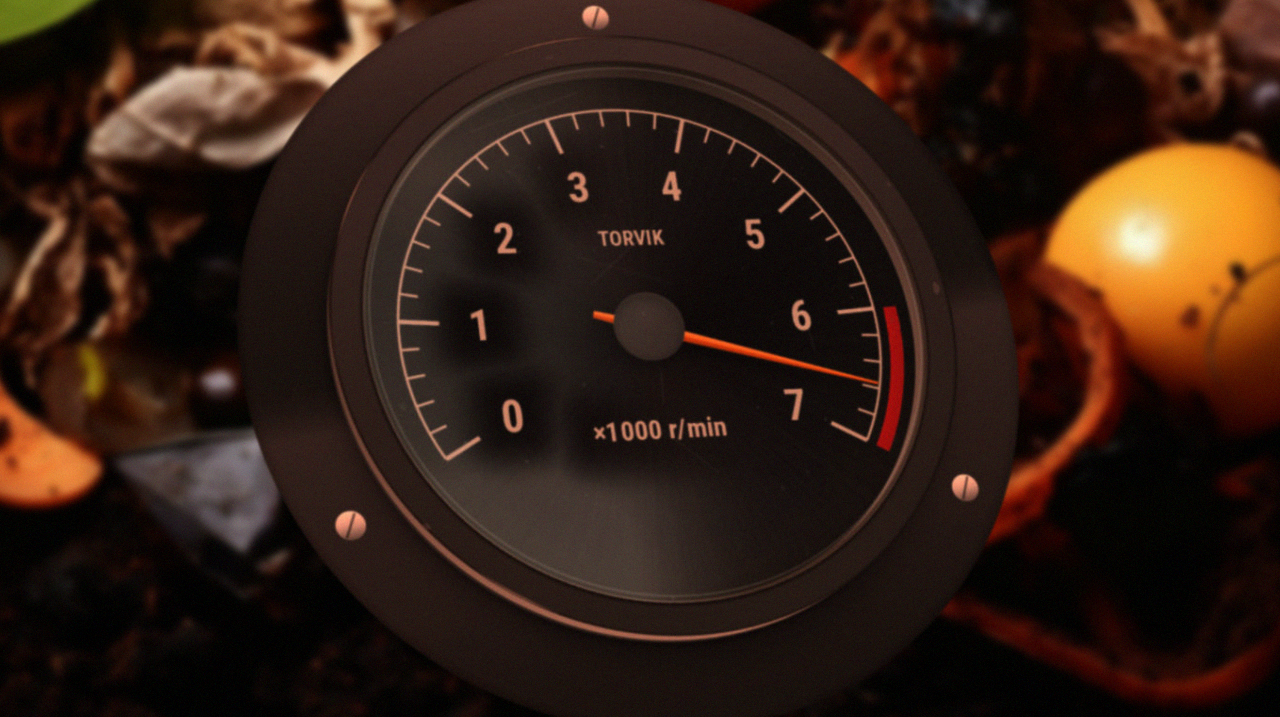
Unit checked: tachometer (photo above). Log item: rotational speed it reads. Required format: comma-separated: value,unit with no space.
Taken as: 6600,rpm
